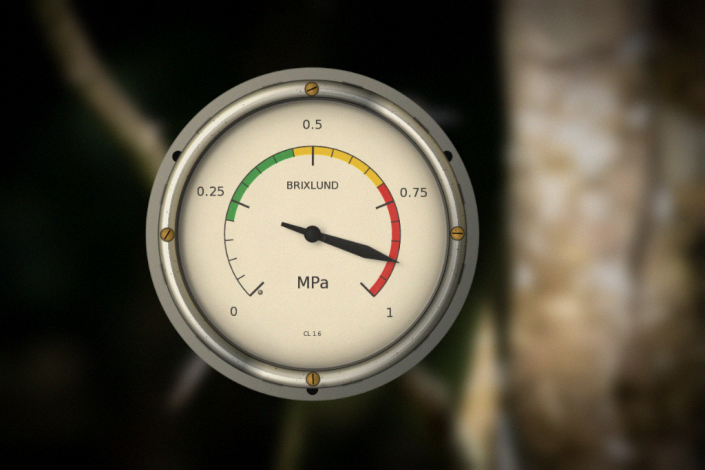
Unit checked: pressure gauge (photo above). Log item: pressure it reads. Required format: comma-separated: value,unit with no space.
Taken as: 0.9,MPa
